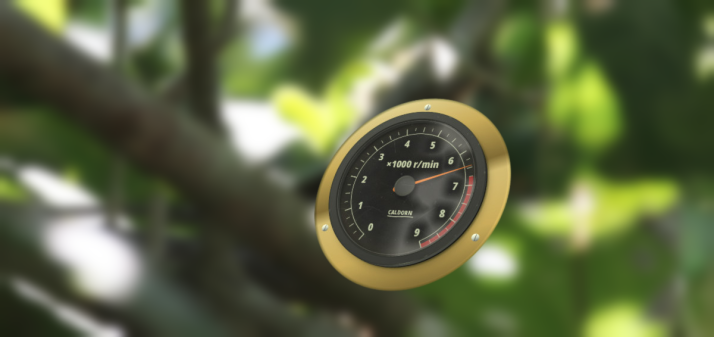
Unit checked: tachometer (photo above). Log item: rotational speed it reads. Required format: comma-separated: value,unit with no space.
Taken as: 6500,rpm
